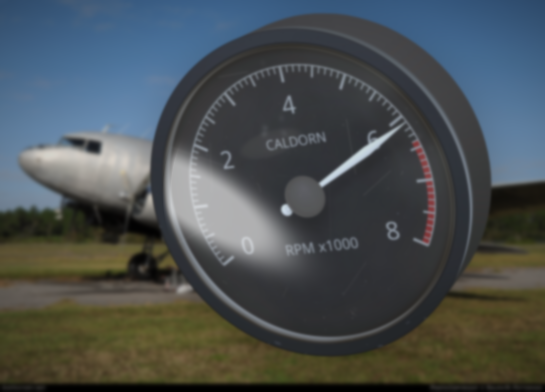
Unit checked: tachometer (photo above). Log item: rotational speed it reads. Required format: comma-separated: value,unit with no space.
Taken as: 6100,rpm
